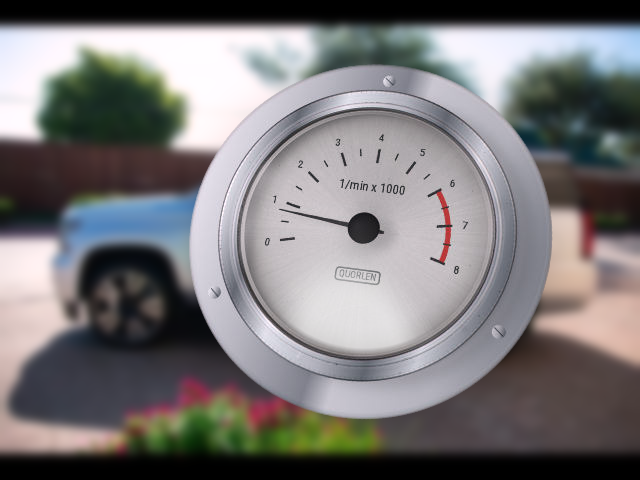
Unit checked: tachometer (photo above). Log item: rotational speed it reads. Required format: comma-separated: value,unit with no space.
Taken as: 750,rpm
